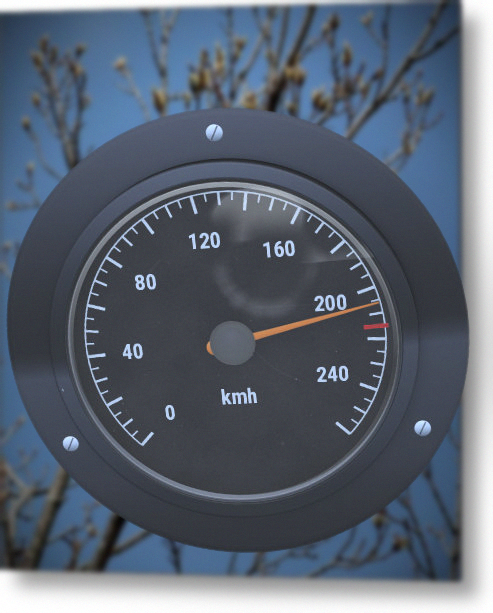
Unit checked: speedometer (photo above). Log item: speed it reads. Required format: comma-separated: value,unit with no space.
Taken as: 205,km/h
